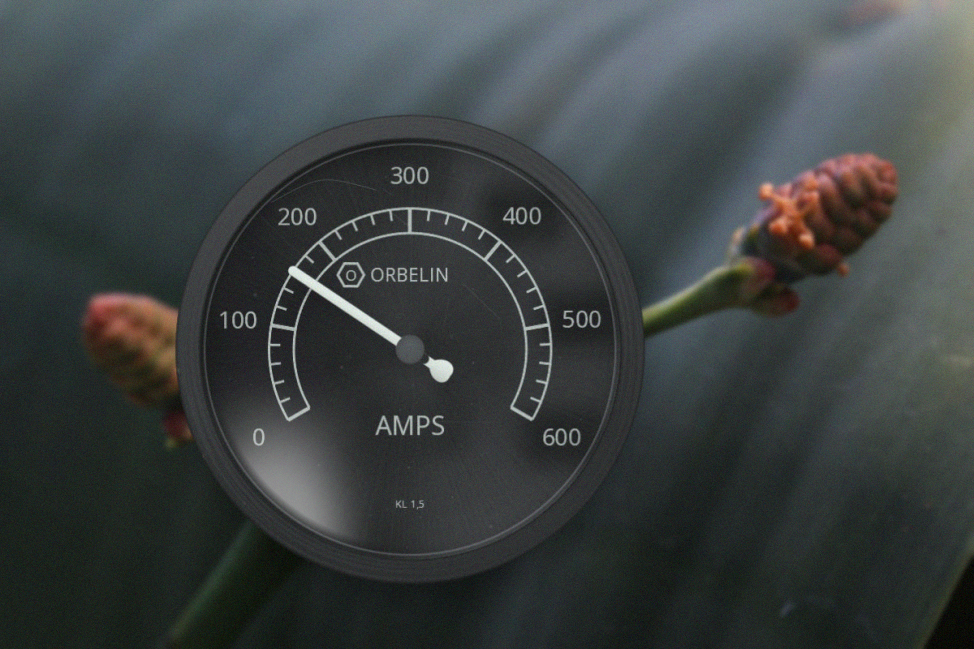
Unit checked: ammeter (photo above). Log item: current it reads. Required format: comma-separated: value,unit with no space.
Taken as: 160,A
